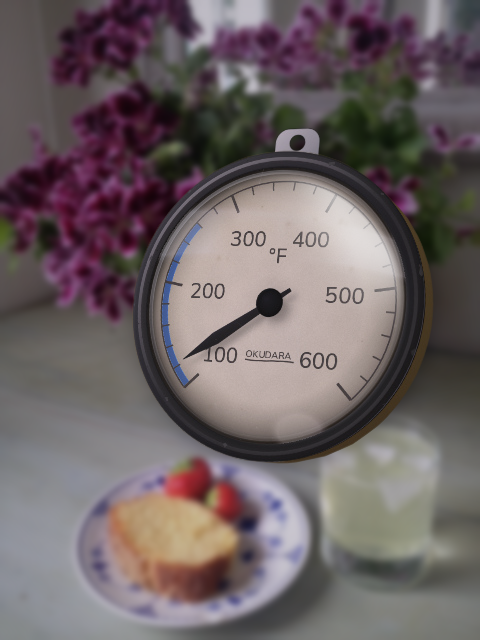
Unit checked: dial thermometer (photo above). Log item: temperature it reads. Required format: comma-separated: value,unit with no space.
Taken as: 120,°F
